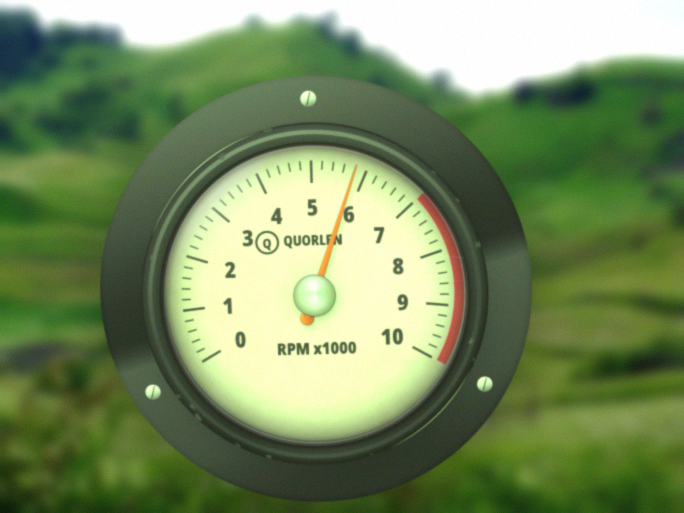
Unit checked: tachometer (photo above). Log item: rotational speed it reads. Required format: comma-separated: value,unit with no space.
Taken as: 5800,rpm
